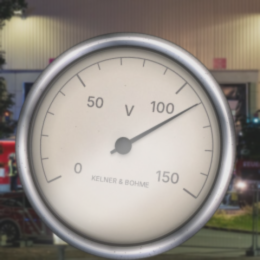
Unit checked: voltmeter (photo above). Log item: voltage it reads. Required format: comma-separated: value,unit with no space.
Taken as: 110,V
